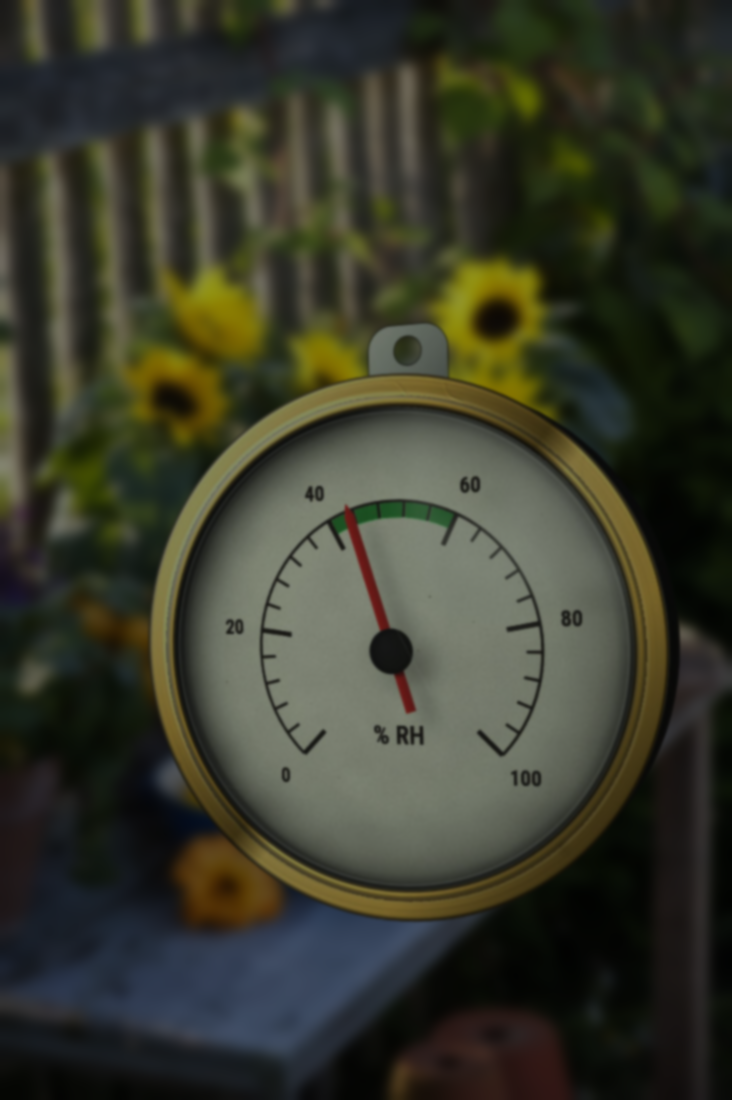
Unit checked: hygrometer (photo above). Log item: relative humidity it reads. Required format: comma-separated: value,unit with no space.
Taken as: 44,%
